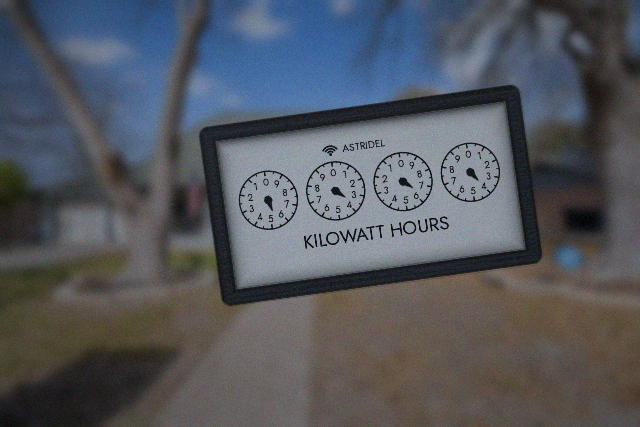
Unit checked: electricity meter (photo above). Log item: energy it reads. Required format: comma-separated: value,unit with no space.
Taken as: 5364,kWh
